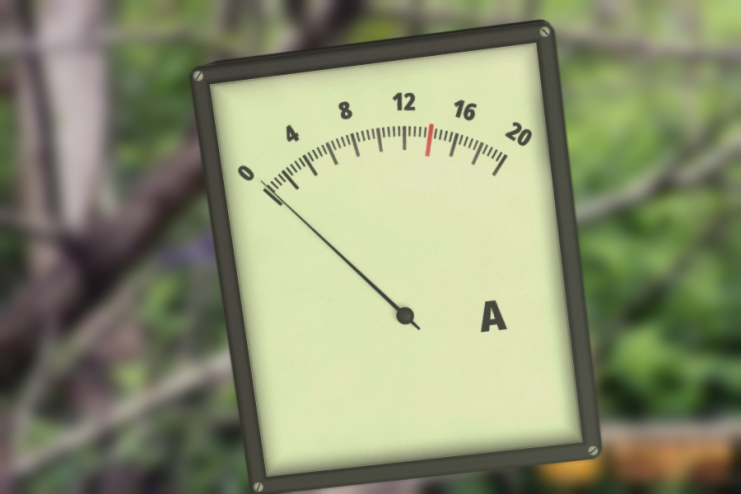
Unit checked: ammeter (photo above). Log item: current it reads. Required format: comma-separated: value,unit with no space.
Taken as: 0.4,A
